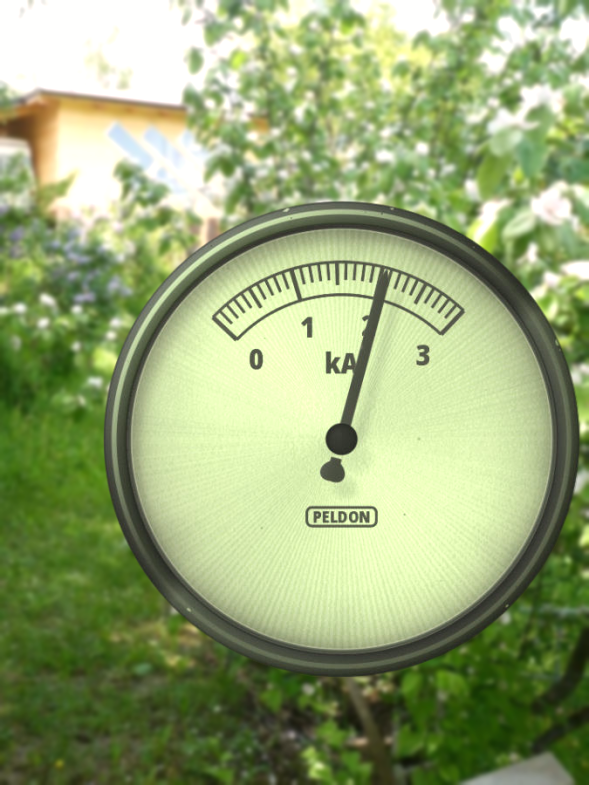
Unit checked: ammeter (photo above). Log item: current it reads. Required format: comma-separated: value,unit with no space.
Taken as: 2.05,kA
